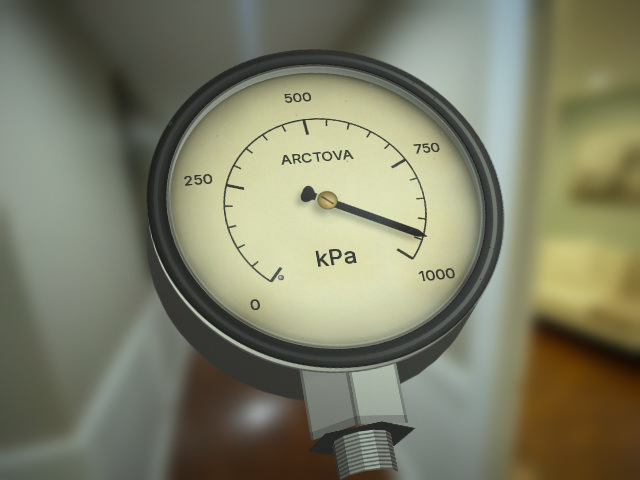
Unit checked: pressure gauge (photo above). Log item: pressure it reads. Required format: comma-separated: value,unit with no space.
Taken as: 950,kPa
